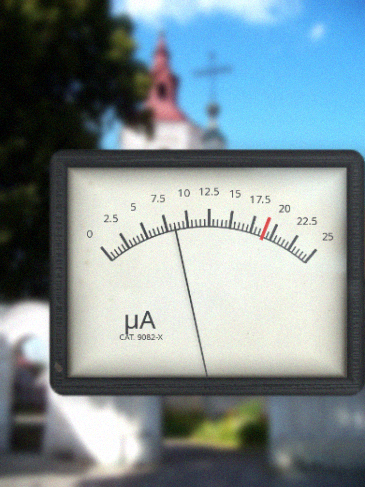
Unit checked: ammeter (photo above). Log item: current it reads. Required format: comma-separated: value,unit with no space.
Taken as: 8.5,µA
